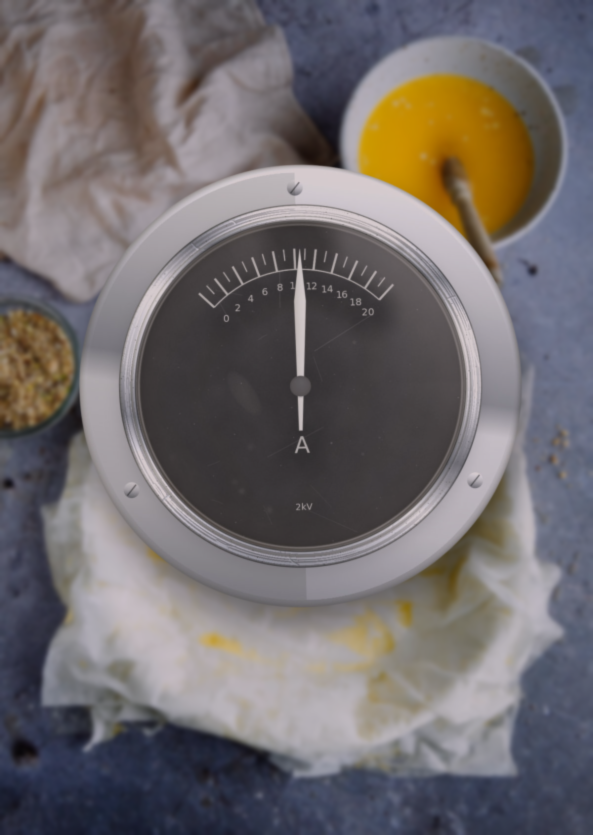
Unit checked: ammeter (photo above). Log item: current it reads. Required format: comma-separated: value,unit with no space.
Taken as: 10.5,A
